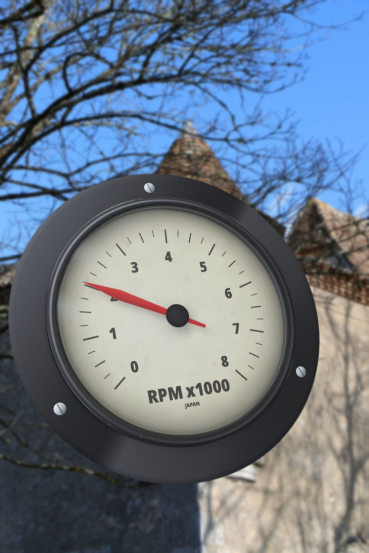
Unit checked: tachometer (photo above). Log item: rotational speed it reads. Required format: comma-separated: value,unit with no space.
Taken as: 2000,rpm
